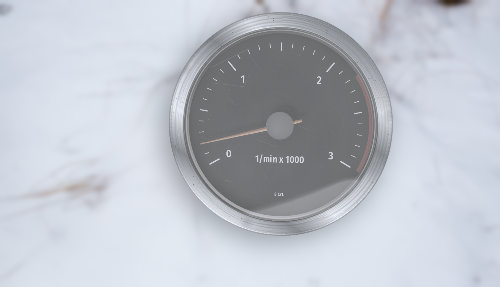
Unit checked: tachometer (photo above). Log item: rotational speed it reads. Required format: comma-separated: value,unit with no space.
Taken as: 200,rpm
